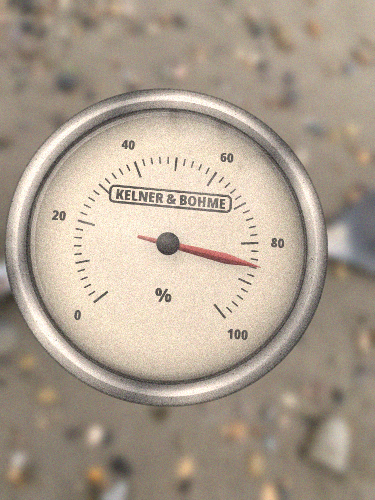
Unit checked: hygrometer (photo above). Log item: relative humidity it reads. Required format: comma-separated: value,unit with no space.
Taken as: 86,%
